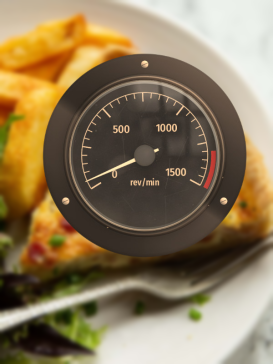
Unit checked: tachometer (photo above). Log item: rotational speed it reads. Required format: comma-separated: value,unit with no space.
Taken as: 50,rpm
